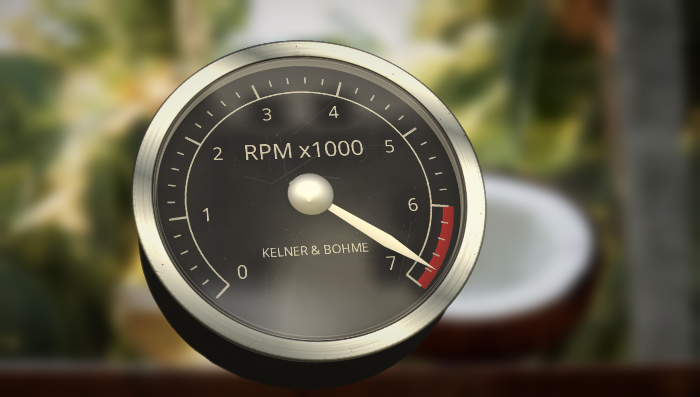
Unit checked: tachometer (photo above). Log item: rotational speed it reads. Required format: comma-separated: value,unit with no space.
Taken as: 6800,rpm
